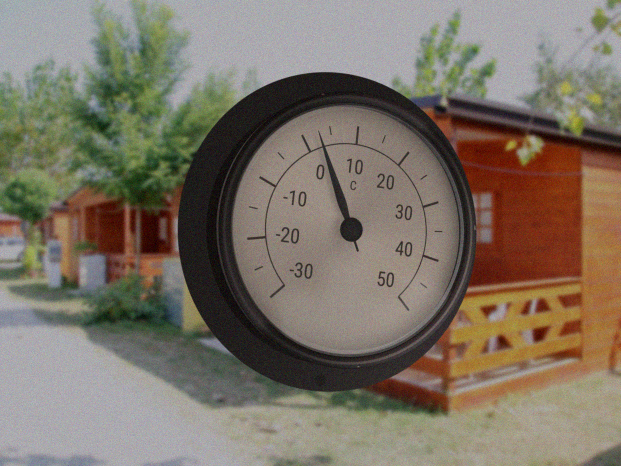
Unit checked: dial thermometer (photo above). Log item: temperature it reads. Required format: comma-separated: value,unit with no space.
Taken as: 2.5,°C
